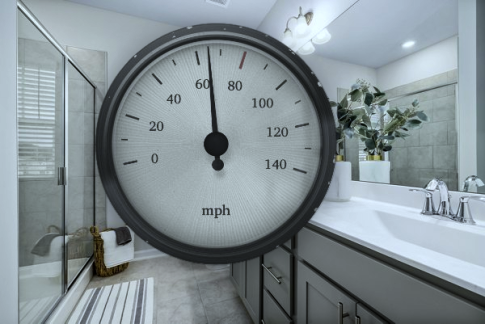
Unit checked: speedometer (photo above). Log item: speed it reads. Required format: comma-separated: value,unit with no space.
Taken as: 65,mph
